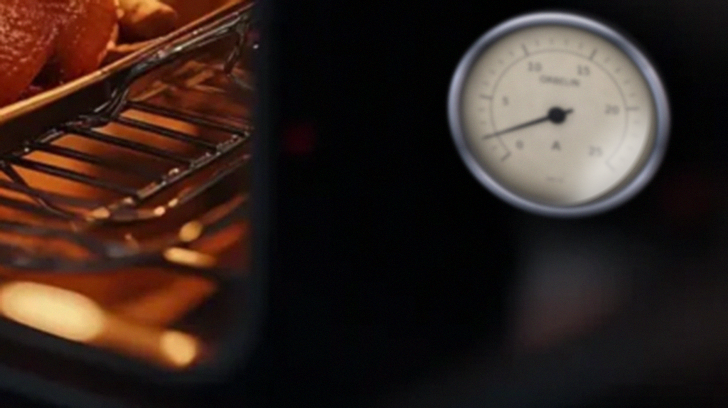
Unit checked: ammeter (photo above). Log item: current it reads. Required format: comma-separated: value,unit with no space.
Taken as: 2,A
